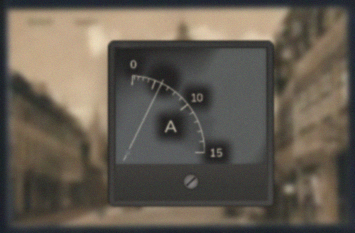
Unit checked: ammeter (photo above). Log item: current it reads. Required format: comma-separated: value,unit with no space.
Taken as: 6,A
